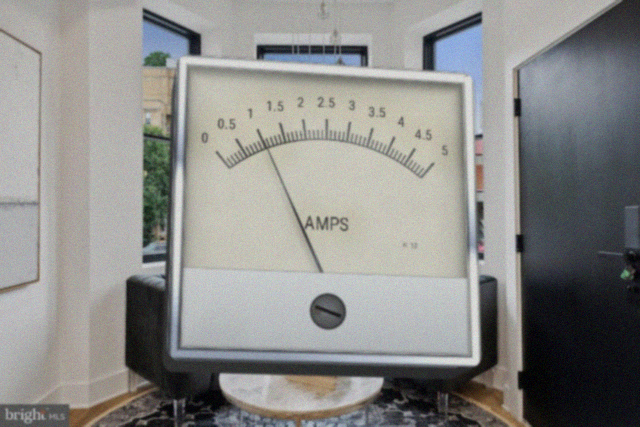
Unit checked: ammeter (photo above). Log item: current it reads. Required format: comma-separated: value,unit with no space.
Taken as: 1,A
